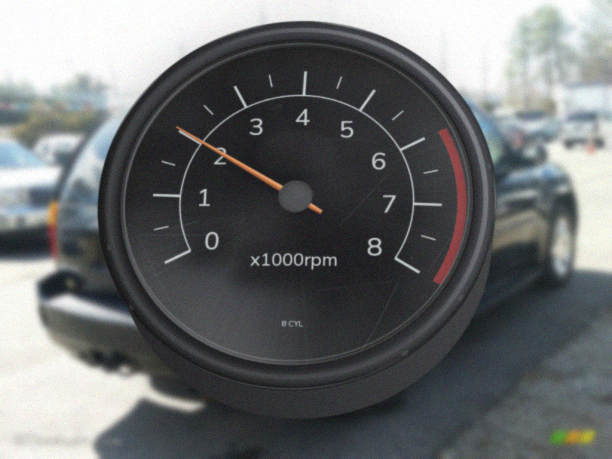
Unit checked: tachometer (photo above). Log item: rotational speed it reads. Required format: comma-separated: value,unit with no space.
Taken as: 2000,rpm
